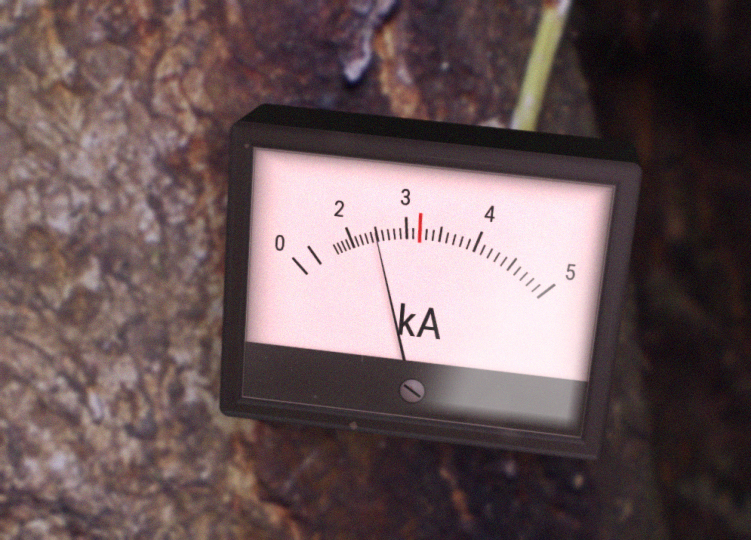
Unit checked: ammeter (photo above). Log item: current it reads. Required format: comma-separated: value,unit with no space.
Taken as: 2.5,kA
